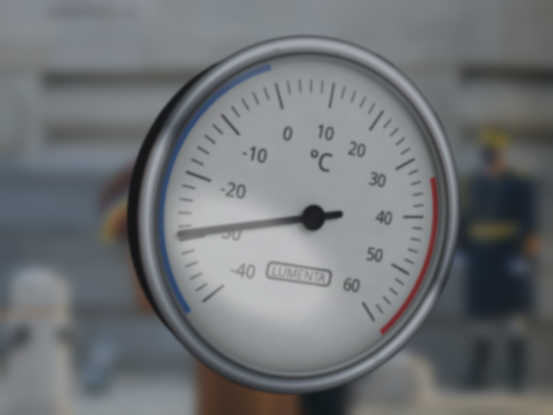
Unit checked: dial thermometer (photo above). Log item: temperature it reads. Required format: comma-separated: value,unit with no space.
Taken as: -29,°C
